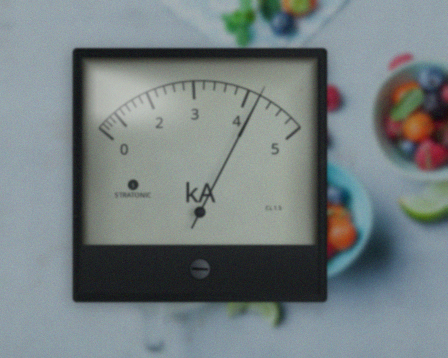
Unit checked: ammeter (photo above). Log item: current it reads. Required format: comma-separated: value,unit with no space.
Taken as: 4.2,kA
